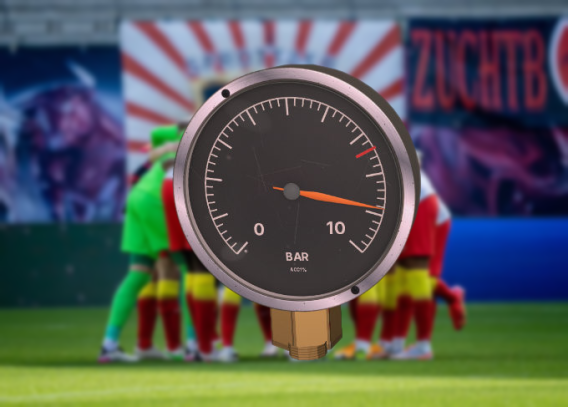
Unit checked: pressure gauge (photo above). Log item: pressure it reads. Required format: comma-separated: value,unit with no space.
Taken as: 8.8,bar
